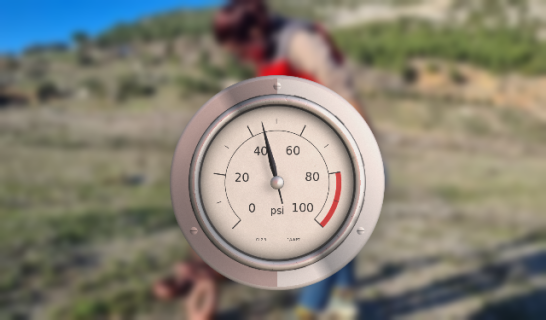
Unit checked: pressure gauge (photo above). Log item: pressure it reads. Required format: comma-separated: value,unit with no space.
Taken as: 45,psi
